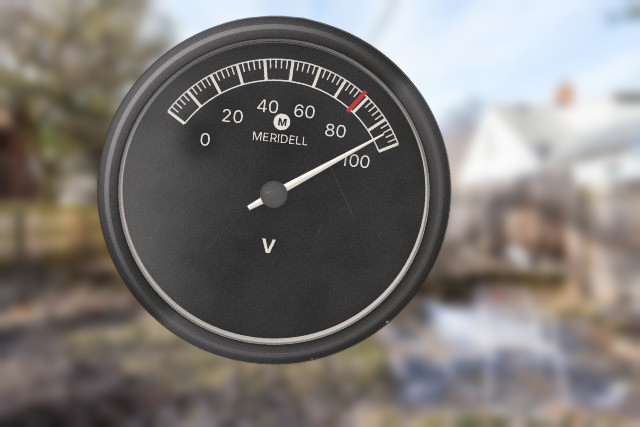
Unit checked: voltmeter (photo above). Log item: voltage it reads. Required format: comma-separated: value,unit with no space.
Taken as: 94,V
